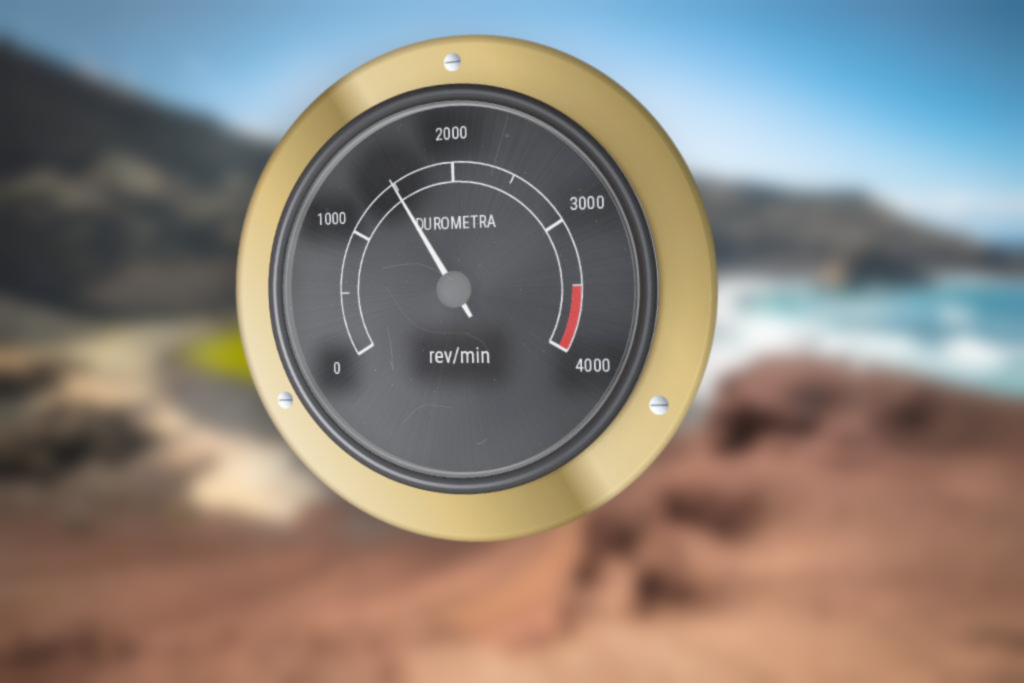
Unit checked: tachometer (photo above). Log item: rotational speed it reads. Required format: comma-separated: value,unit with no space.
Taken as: 1500,rpm
